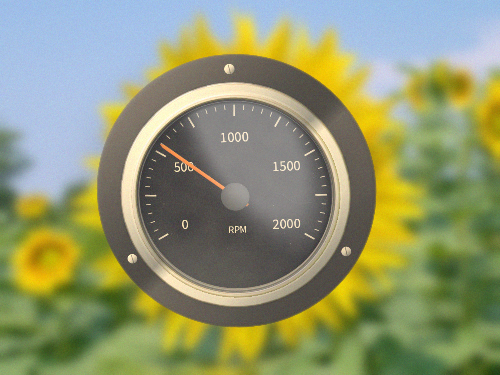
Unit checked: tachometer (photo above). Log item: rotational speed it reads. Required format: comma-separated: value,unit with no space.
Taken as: 550,rpm
